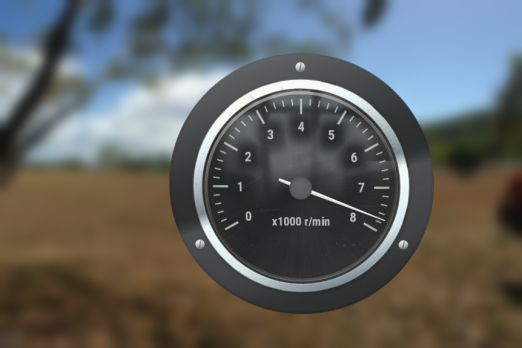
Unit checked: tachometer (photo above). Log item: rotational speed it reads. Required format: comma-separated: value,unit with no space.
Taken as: 7700,rpm
